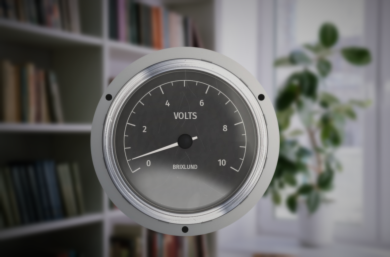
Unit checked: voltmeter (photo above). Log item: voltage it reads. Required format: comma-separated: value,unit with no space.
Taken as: 0.5,V
